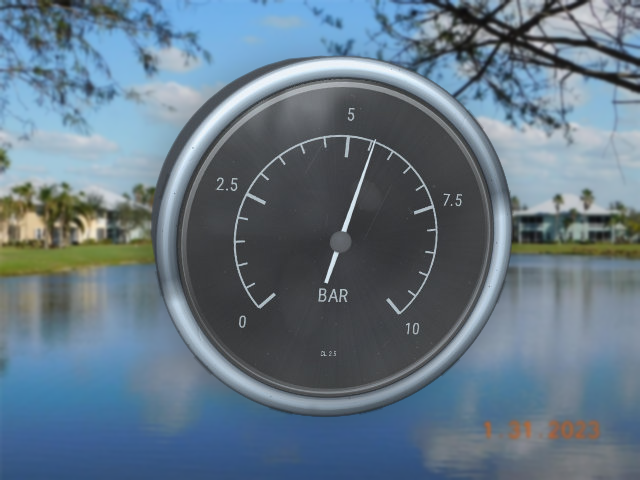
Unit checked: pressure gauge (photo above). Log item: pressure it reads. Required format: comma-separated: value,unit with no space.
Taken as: 5.5,bar
